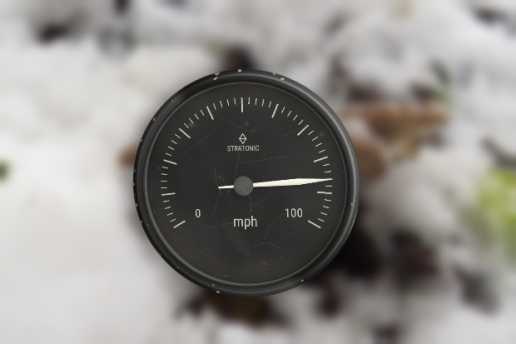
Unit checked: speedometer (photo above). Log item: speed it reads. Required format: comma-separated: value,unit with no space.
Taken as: 86,mph
